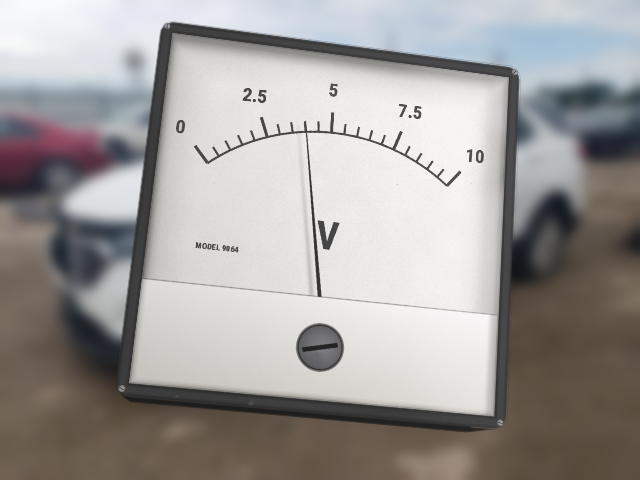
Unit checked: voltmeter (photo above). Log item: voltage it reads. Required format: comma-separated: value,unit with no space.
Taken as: 4,V
